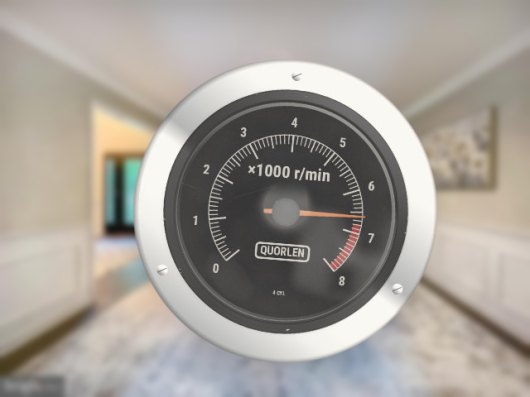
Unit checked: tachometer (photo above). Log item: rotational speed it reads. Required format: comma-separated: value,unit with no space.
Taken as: 6600,rpm
